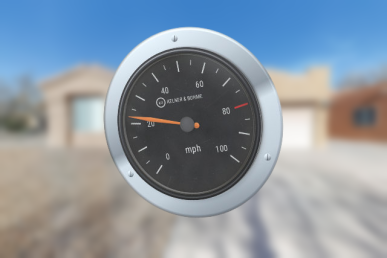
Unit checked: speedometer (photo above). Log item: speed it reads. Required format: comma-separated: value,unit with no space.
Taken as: 22.5,mph
